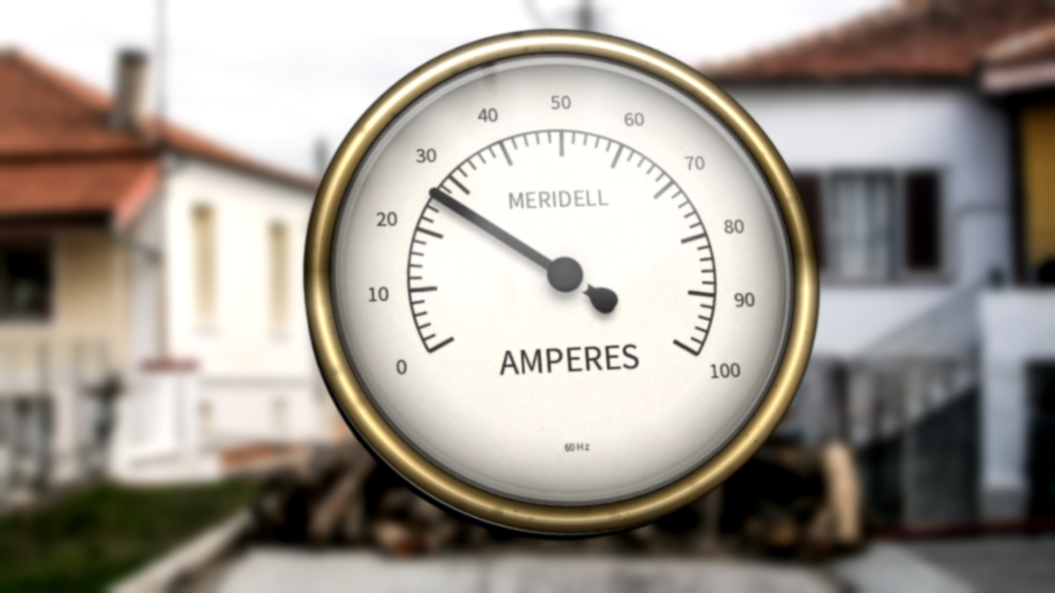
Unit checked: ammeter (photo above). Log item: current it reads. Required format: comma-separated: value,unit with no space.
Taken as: 26,A
